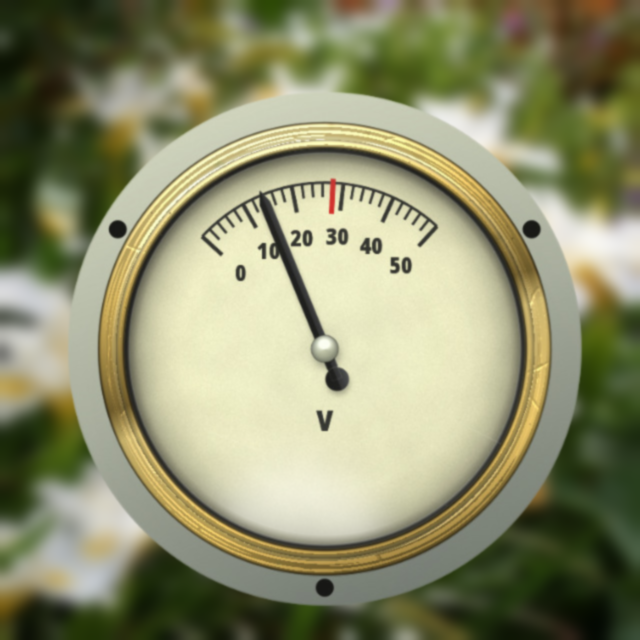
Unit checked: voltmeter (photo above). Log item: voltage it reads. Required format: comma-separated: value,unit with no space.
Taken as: 14,V
